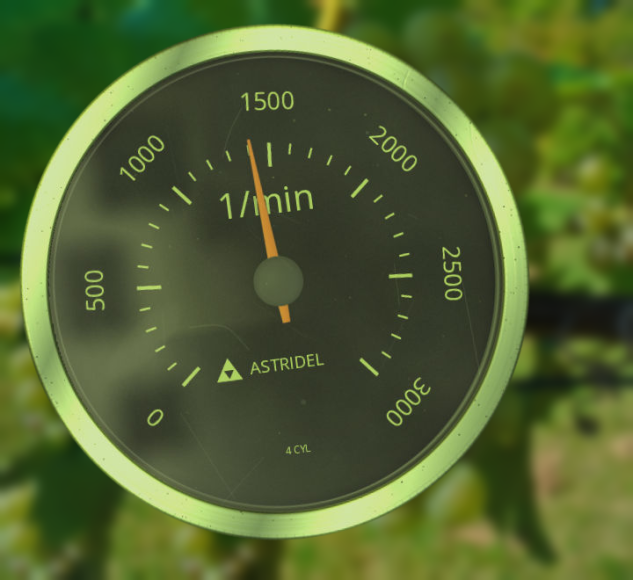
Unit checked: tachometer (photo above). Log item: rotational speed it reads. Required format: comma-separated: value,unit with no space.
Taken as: 1400,rpm
